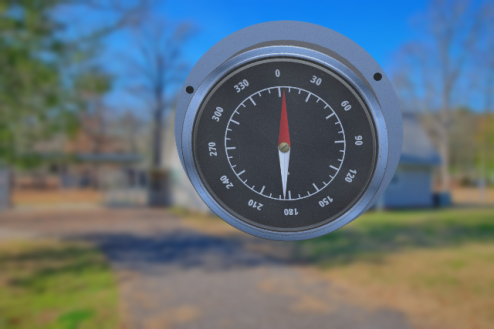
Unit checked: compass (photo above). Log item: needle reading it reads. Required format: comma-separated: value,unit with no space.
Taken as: 5,°
